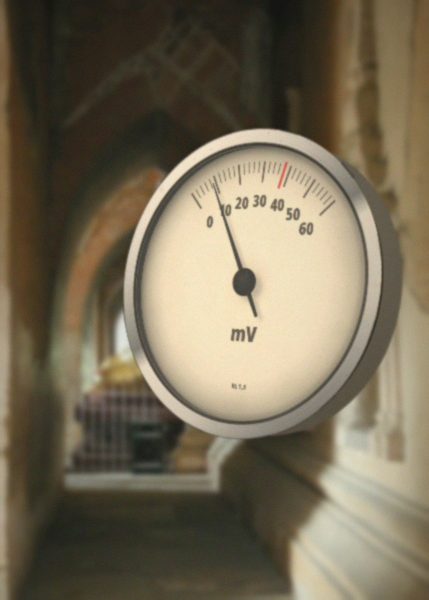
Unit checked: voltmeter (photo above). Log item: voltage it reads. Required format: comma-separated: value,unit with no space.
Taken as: 10,mV
